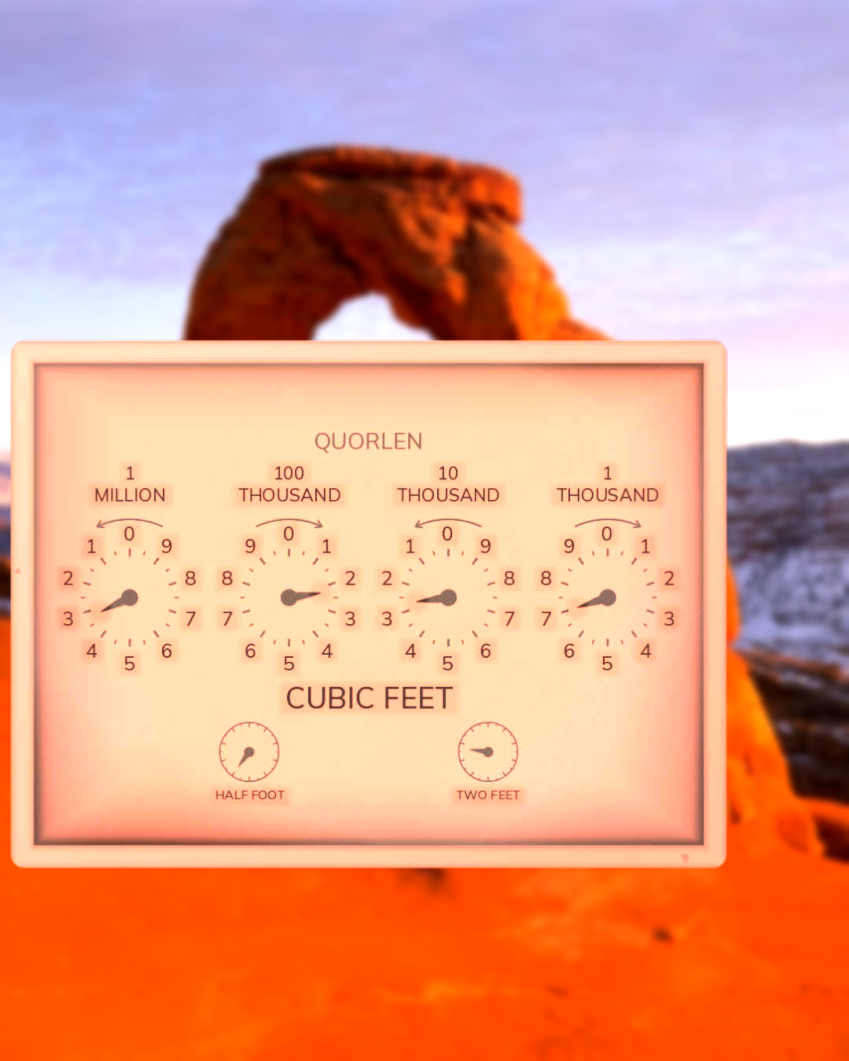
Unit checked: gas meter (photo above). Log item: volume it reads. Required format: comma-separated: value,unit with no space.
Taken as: 322700,ft³
